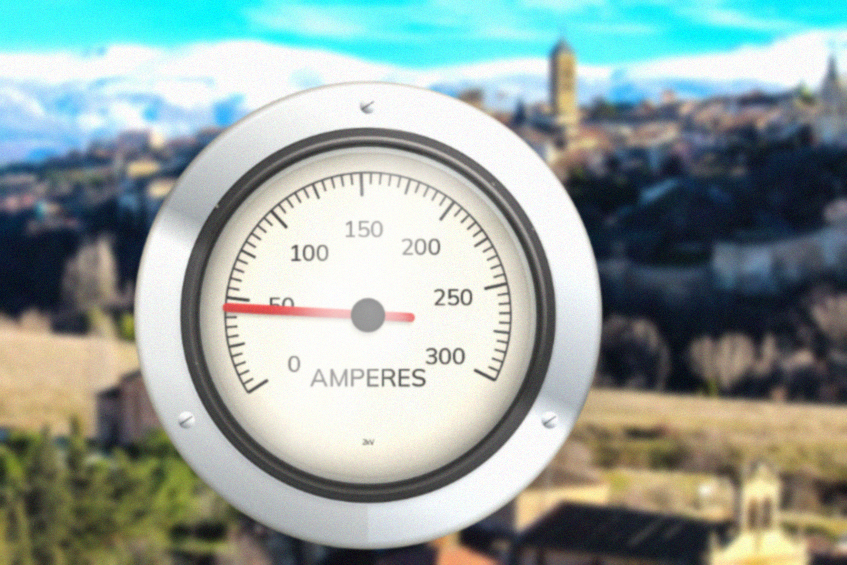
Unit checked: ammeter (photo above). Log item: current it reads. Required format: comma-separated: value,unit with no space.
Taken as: 45,A
